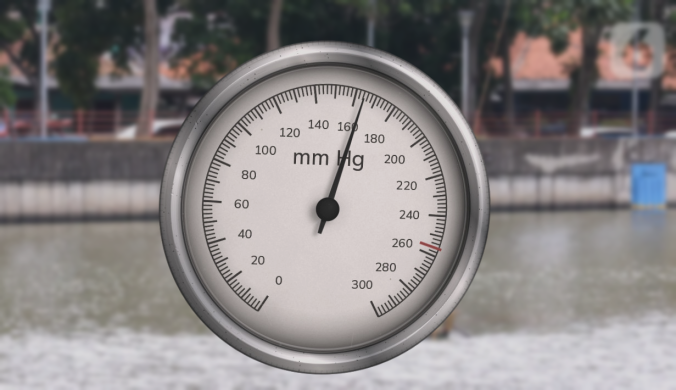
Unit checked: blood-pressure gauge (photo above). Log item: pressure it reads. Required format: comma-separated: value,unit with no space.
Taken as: 164,mmHg
